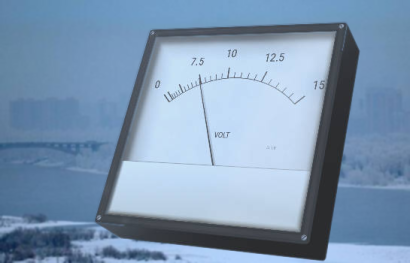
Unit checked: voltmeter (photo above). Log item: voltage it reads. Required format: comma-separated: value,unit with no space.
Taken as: 7.5,V
